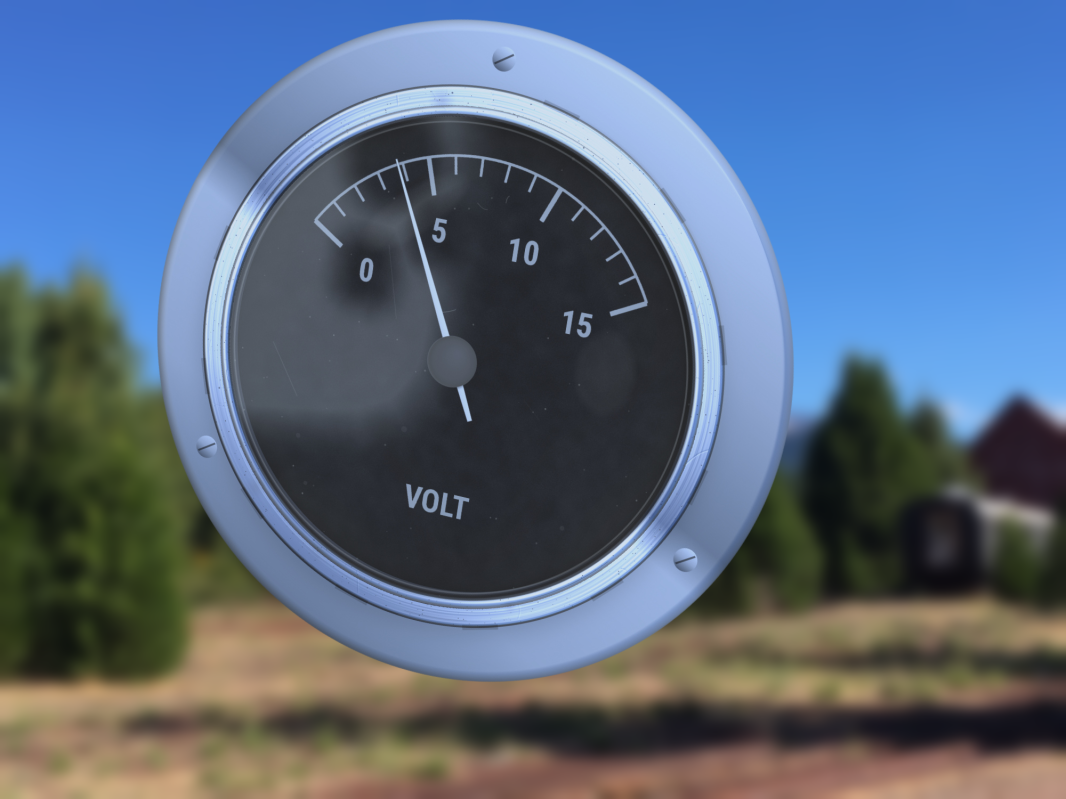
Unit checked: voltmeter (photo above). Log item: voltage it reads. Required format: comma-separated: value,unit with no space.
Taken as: 4,V
